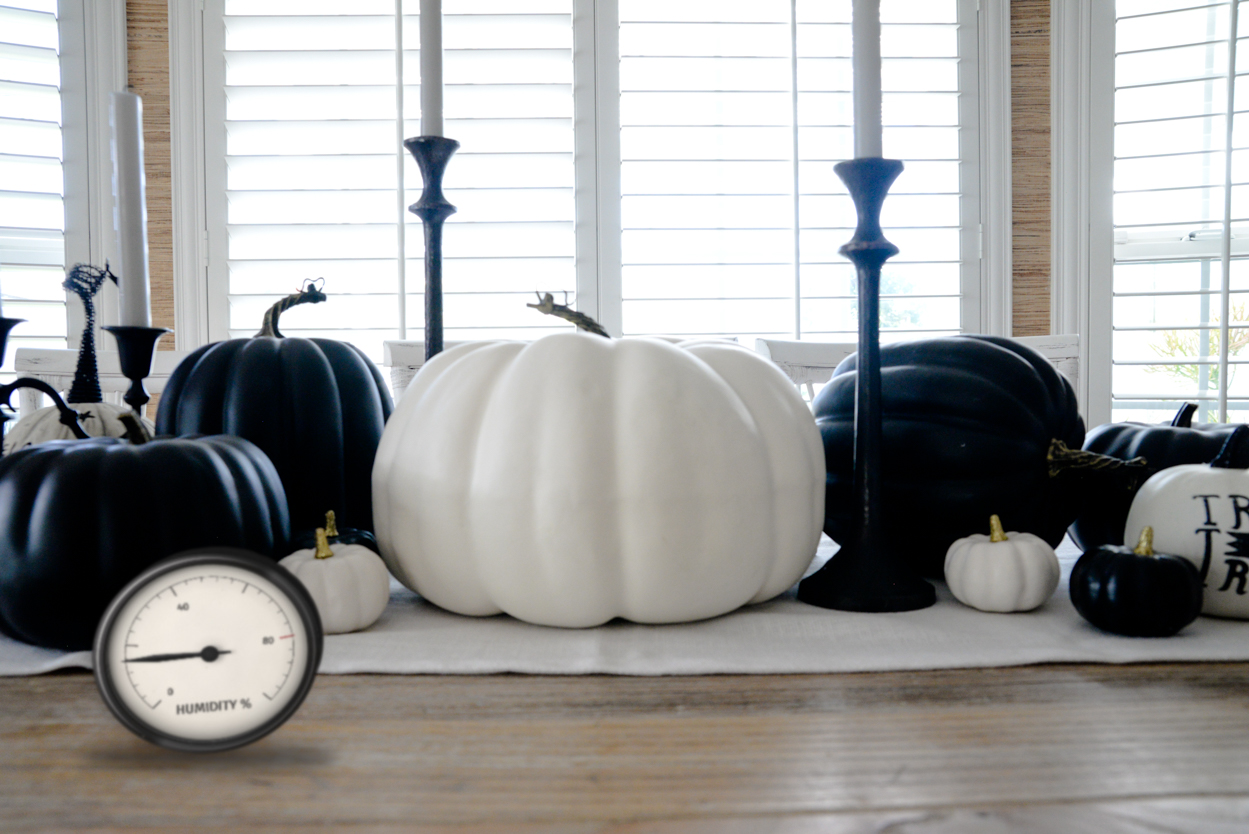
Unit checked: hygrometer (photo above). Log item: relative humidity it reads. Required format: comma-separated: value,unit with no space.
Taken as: 16,%
